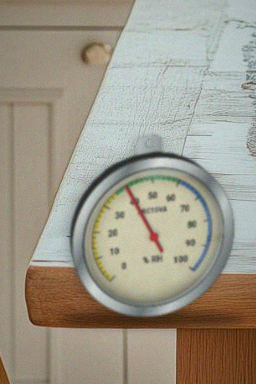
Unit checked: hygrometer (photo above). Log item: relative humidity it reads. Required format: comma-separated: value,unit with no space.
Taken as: 40,%
